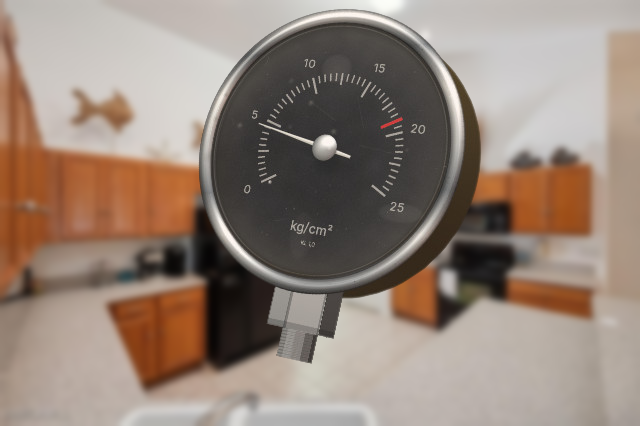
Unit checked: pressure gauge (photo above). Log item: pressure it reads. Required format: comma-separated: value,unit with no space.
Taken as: 4.5,kg/cm²
